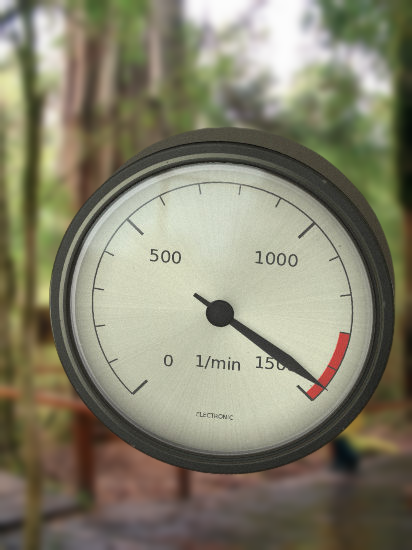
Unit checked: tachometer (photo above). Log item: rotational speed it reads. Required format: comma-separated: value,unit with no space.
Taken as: 1450,rpm
